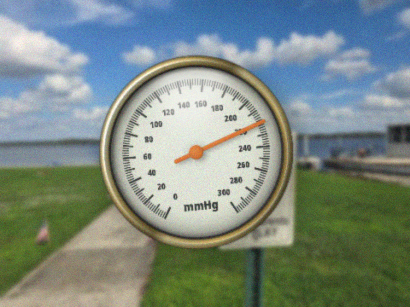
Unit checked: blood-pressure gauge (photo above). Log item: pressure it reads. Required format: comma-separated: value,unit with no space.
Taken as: 220,mmHg
